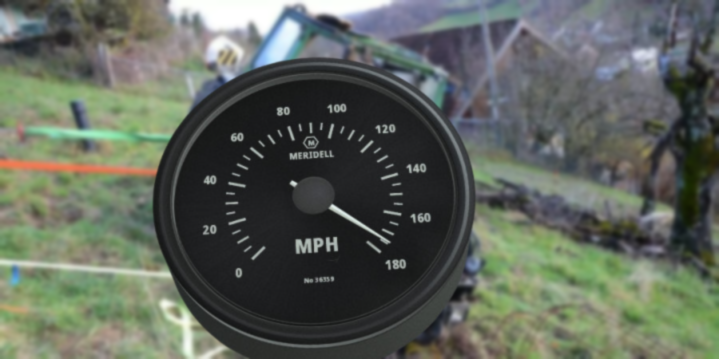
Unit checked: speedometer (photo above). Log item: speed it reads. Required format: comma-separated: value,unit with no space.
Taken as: 175,mph
